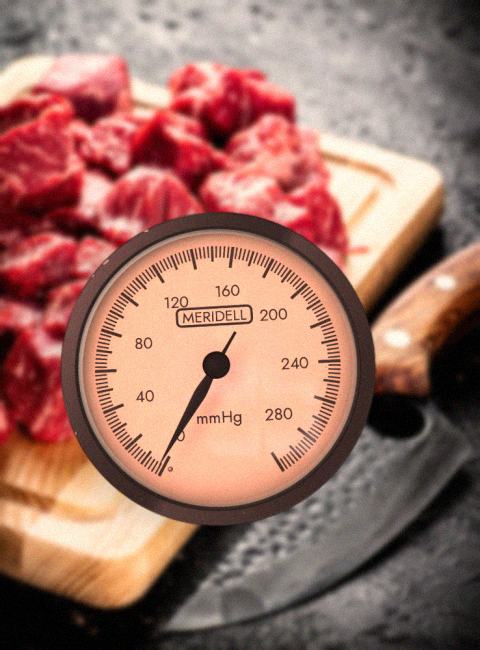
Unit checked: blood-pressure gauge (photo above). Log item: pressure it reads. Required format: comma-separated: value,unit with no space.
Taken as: 2,mmHg
